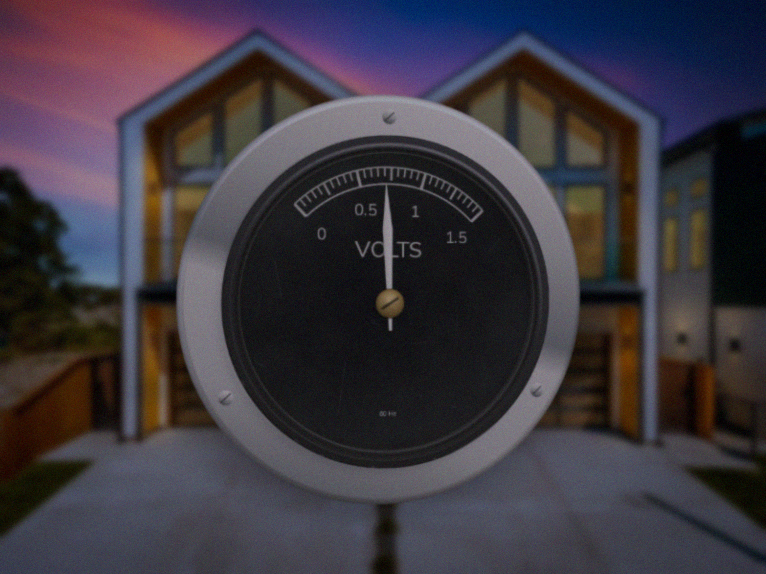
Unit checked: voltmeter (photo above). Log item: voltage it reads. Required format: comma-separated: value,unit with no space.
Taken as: 0.7,V
